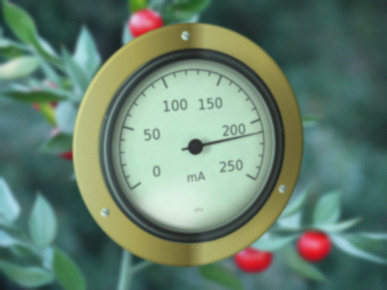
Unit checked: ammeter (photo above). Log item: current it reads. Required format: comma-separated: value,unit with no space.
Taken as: 210,mA
